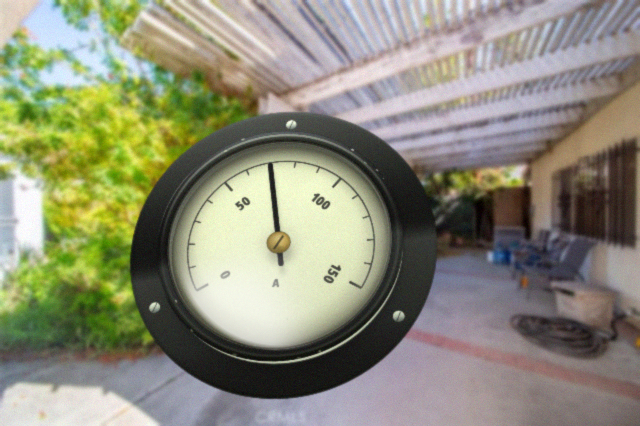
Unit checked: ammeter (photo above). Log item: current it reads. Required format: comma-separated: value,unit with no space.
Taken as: 70,A
